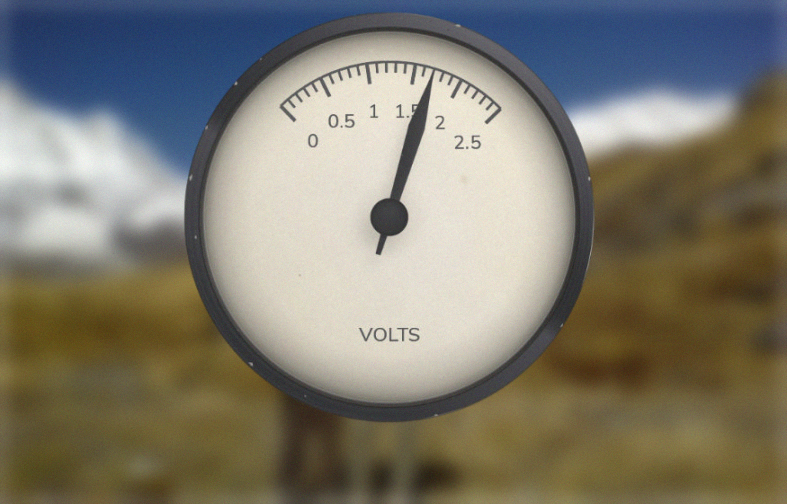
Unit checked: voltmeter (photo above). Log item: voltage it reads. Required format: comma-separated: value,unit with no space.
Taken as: 1.7,V
